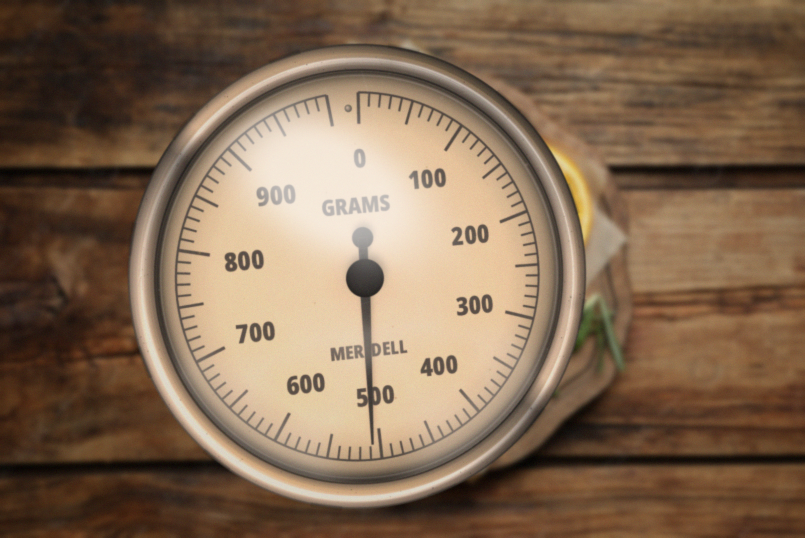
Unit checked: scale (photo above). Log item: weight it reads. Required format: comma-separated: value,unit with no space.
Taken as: 510,g
